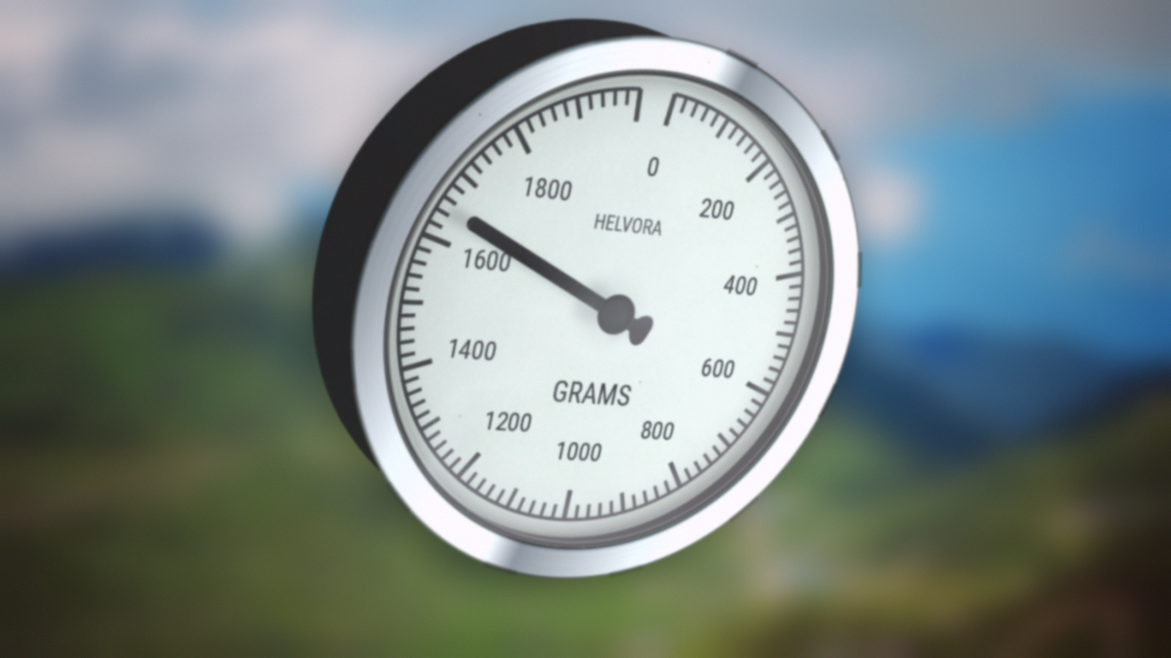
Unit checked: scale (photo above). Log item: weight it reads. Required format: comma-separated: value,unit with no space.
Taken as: 1650,g
